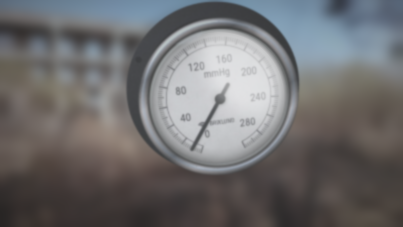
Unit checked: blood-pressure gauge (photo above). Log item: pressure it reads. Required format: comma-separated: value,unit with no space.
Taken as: 10,mmHg
